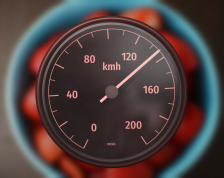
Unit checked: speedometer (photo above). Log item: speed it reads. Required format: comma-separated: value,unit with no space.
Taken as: 135,km/h
